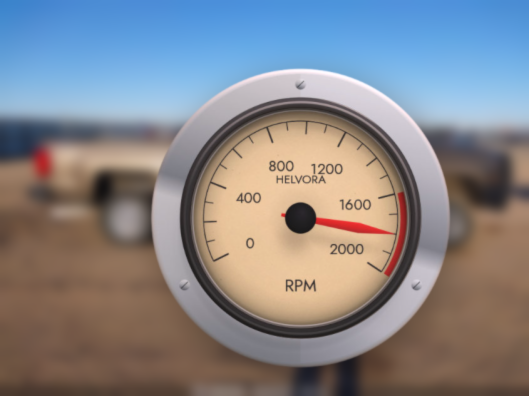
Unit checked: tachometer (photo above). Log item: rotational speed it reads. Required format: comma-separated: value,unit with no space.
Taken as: 1800,rpm
